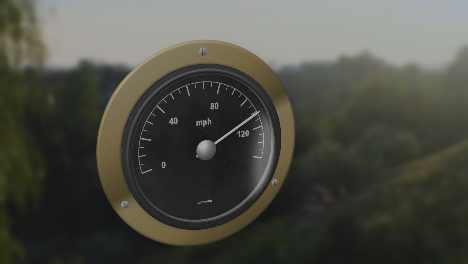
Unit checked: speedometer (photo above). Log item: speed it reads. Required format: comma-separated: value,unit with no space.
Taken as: 110,mph
